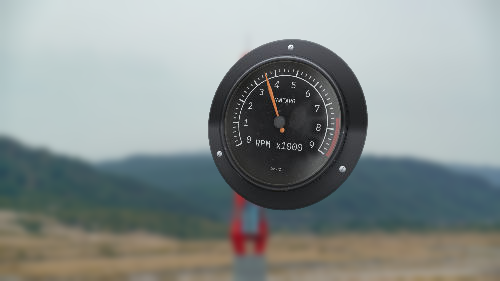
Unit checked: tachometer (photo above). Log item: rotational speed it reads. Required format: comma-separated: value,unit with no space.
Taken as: 3600,rpm
